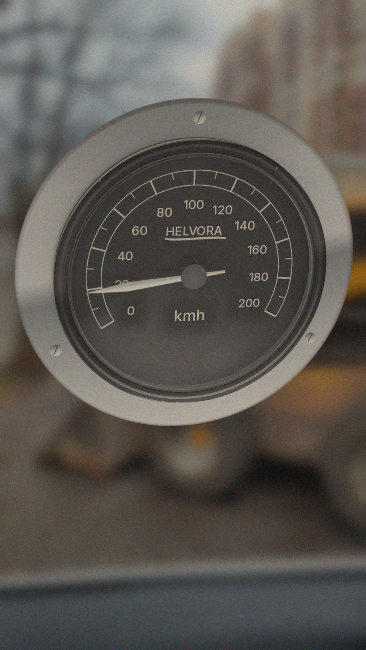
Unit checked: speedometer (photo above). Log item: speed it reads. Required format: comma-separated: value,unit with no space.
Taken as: 20,km/h
